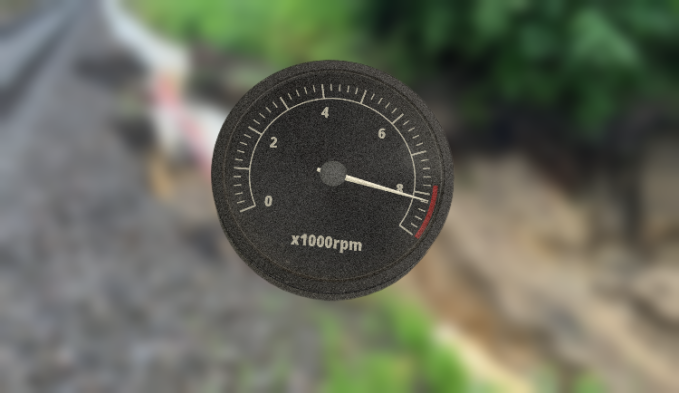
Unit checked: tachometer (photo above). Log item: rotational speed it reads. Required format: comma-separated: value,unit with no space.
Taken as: 8200,rpm
